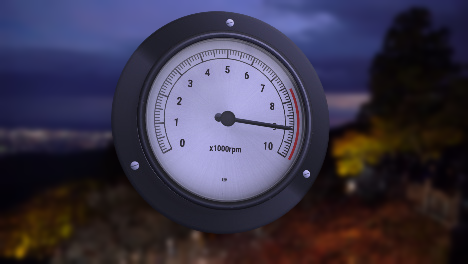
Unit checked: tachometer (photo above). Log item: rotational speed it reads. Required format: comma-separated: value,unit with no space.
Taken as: 9000,rpm
